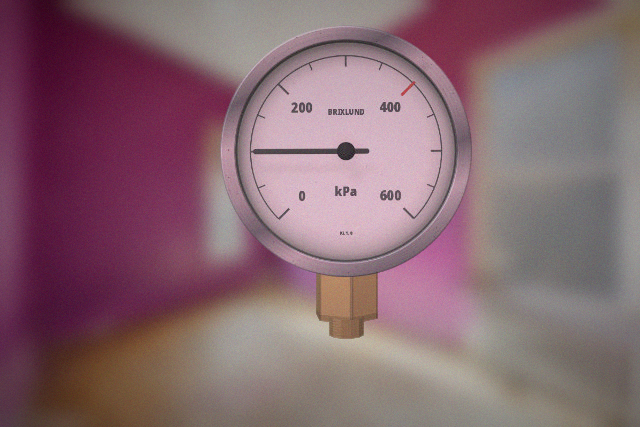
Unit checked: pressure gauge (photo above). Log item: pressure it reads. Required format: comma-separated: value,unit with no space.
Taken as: 100,kPa
